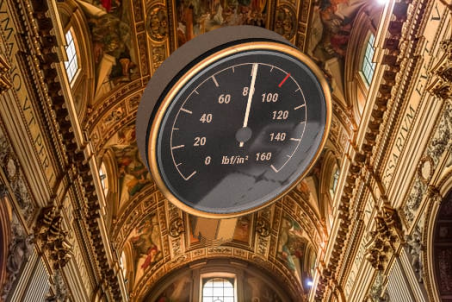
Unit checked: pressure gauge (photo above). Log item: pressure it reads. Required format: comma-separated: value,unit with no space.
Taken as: 80,psi
